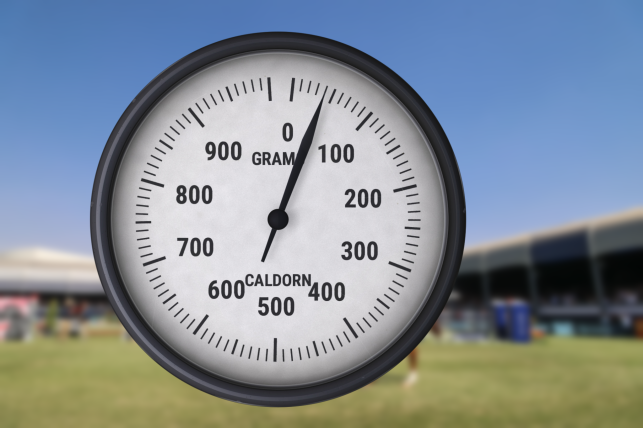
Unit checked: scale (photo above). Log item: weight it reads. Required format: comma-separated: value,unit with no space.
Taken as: 40,g
